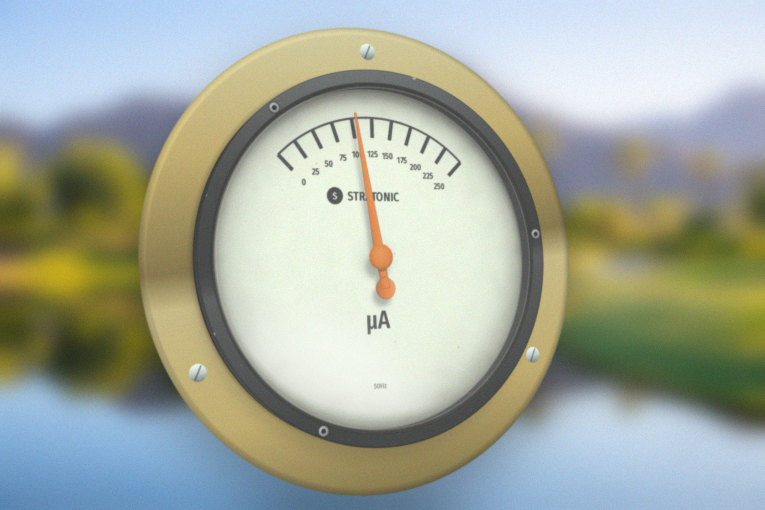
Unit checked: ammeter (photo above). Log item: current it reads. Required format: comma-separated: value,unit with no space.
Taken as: 100,µA
